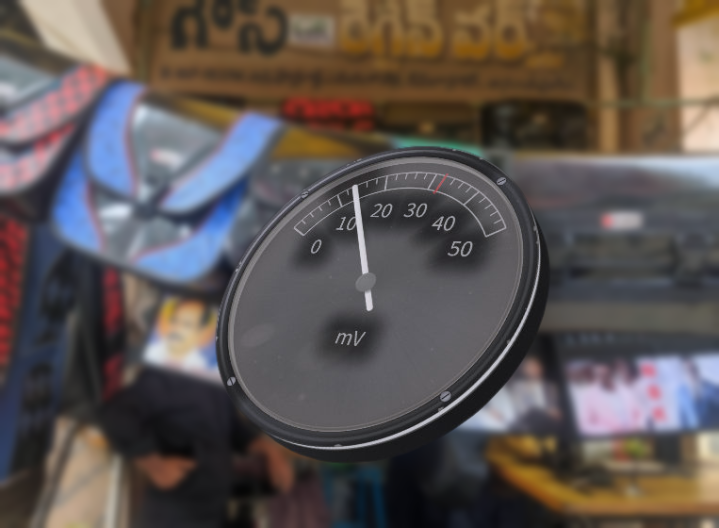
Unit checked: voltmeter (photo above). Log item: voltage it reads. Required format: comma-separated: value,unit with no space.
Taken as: 14,mV
